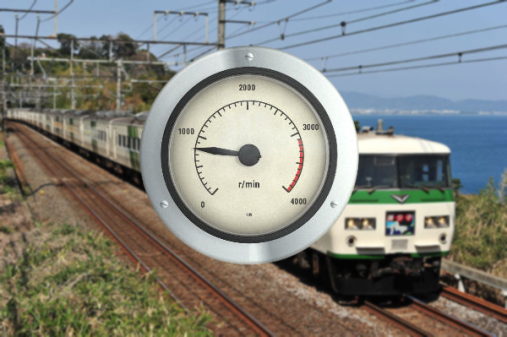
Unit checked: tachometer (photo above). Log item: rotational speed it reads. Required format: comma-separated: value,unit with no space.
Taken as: 800,rpm
